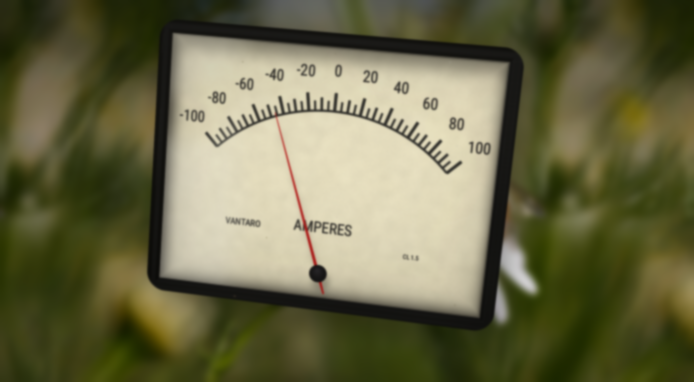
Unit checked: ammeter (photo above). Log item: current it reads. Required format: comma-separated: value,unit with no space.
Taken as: -45,A
